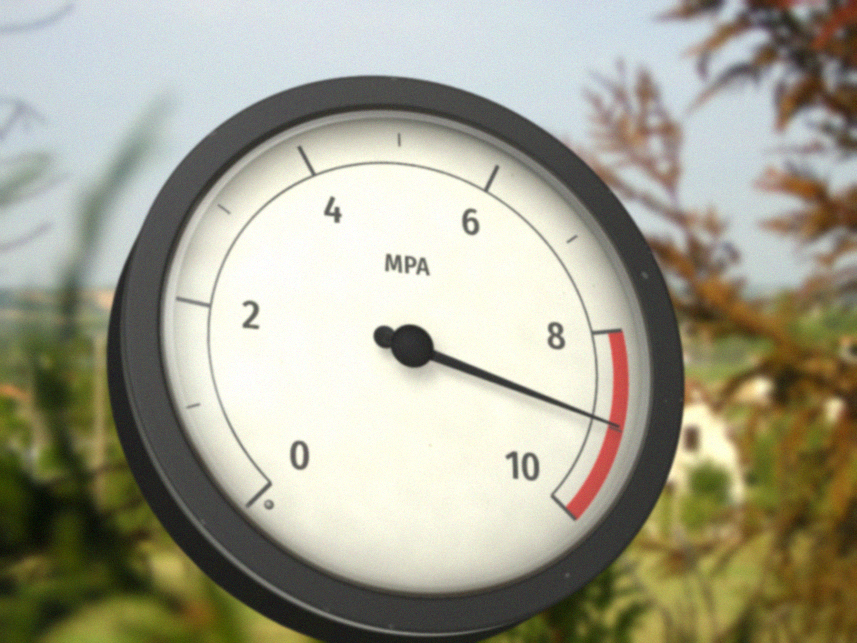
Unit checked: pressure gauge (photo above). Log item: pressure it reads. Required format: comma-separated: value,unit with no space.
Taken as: 9,MPa
